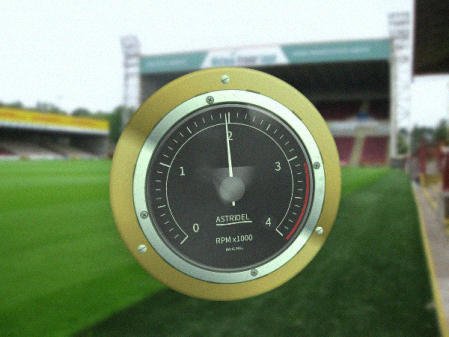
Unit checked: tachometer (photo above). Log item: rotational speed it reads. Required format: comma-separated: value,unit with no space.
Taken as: 1950,rpm
